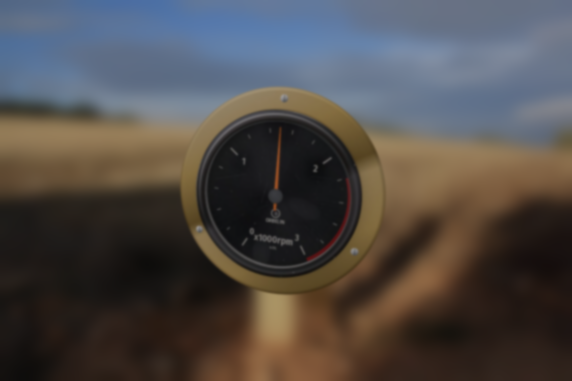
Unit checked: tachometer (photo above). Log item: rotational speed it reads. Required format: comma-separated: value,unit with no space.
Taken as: 1500,rpm
